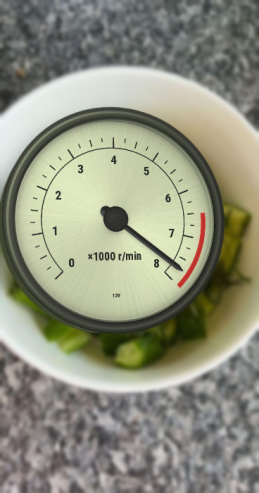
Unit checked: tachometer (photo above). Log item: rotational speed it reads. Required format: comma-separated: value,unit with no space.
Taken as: 7750,rpm
